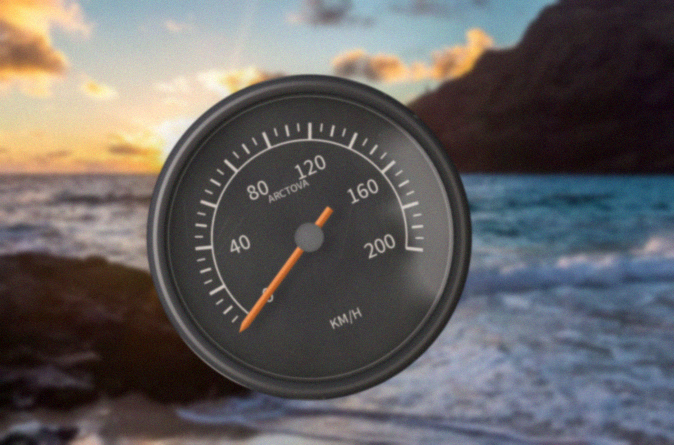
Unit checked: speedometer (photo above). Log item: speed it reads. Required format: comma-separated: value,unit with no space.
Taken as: 0,km/h
